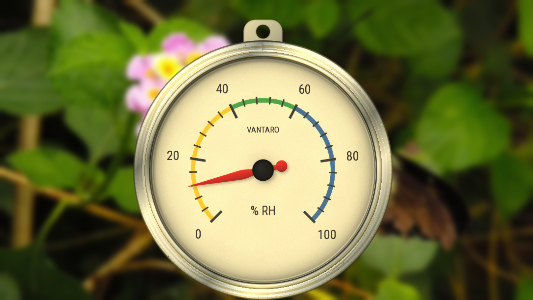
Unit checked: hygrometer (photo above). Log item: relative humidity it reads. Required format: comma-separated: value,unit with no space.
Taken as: 12,%
